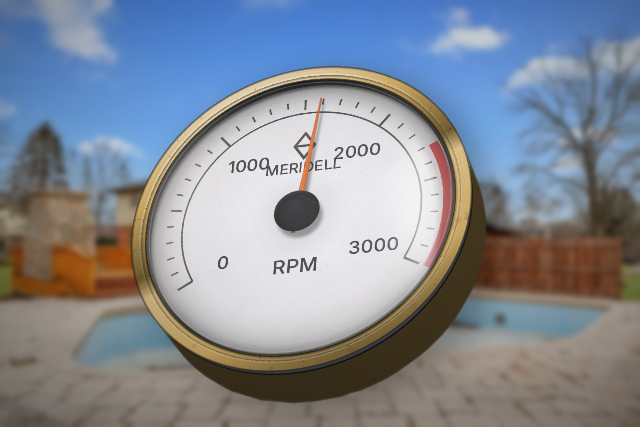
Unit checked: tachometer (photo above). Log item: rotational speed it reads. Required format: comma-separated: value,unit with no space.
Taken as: 1600,rpm
